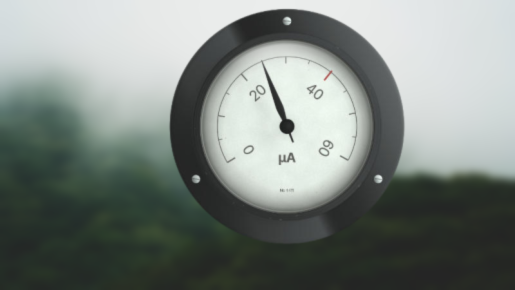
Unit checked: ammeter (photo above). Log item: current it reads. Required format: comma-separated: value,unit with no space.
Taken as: 25,µA
